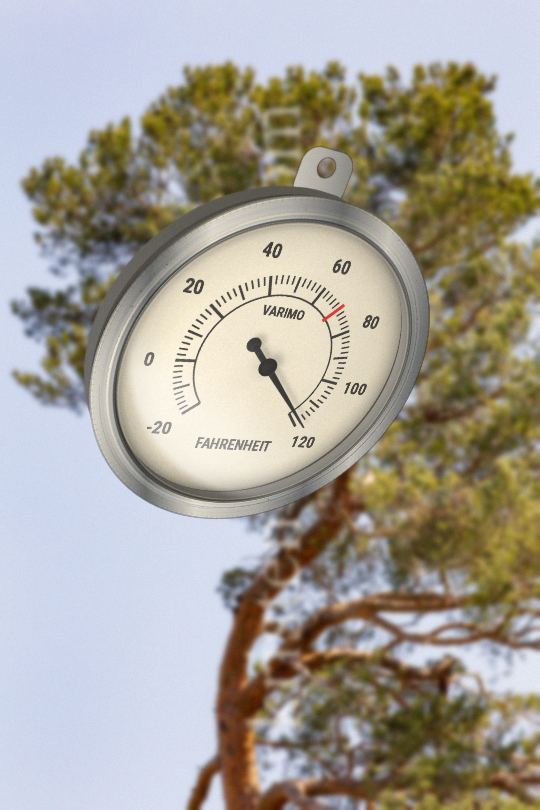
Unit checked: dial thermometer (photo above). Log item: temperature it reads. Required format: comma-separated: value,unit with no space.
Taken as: 118,°F
